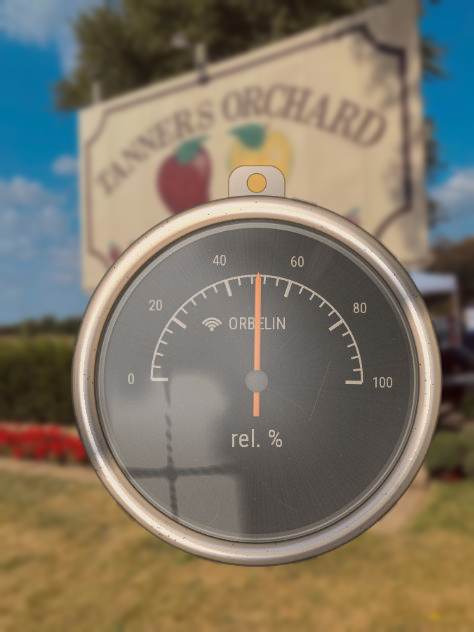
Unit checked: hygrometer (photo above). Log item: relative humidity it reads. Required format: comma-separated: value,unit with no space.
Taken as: 50,%
